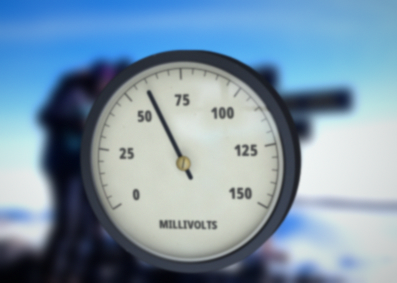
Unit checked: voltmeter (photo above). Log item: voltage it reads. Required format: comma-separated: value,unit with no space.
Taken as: 60,mV
